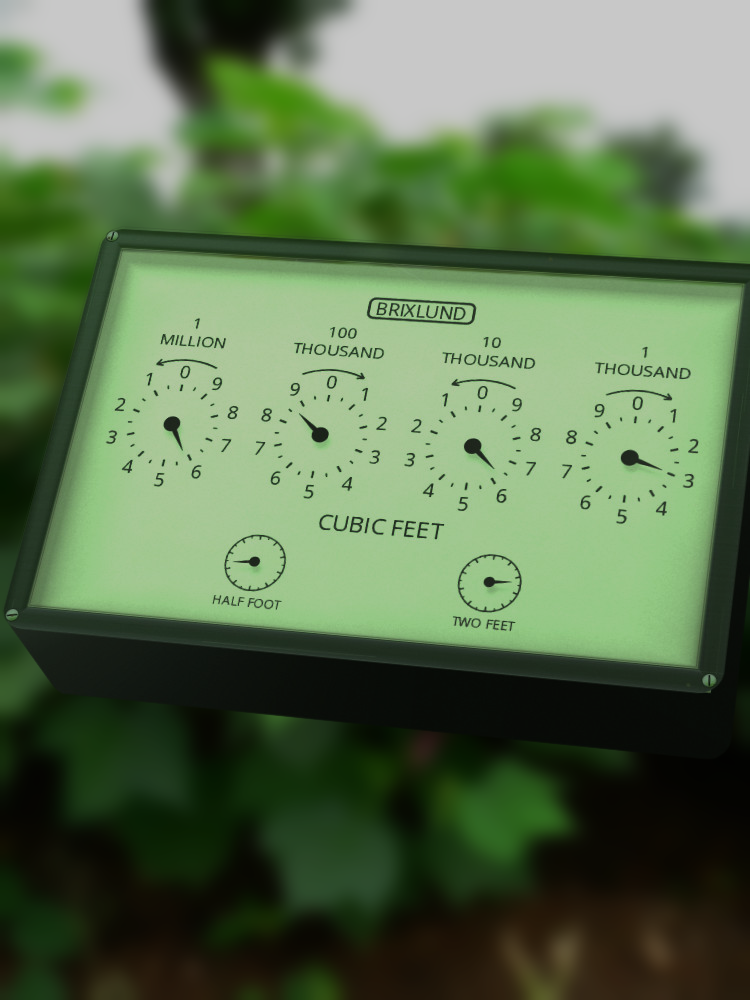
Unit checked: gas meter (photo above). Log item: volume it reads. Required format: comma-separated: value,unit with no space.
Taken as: 586300,ft³
